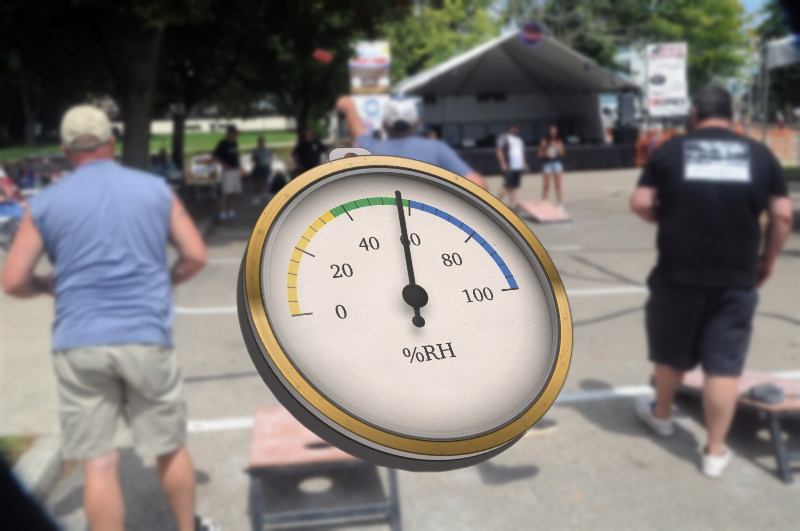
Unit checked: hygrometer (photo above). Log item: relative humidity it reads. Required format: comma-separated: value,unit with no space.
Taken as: 56,%
